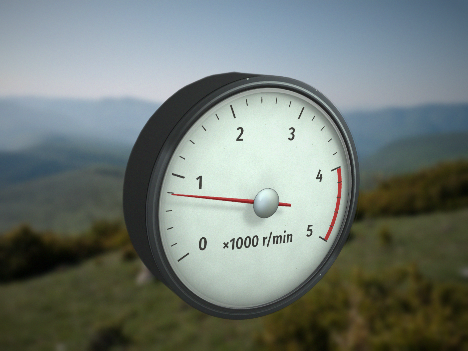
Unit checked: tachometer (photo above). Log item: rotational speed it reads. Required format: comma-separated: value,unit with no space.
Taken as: 800,rpm
